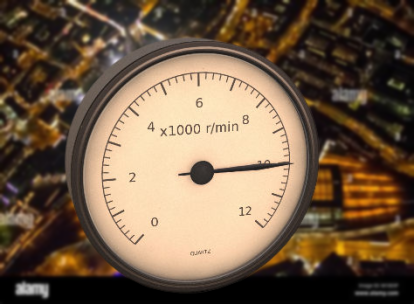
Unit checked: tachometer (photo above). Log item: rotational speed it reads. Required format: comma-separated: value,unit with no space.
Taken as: 10000,rpm
